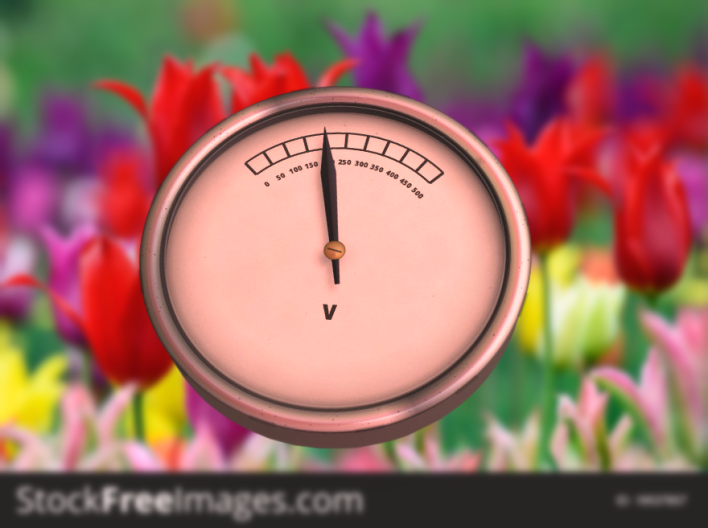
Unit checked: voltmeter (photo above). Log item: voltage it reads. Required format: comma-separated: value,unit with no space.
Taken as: 200,V
